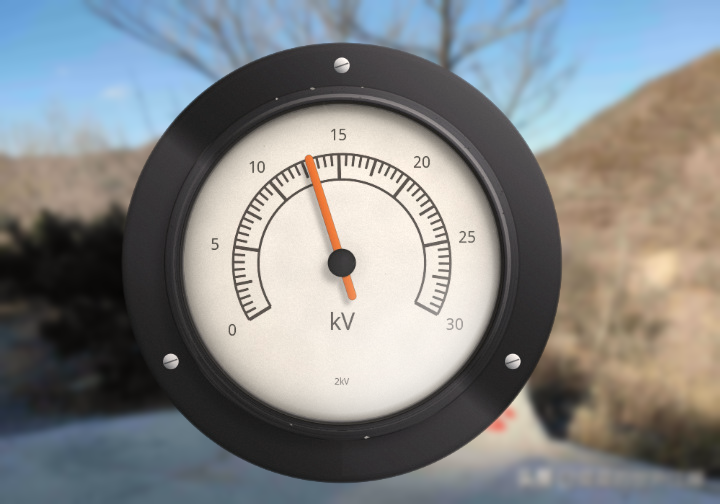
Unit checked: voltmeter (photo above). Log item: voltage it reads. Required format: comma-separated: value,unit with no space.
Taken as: 13,kV
